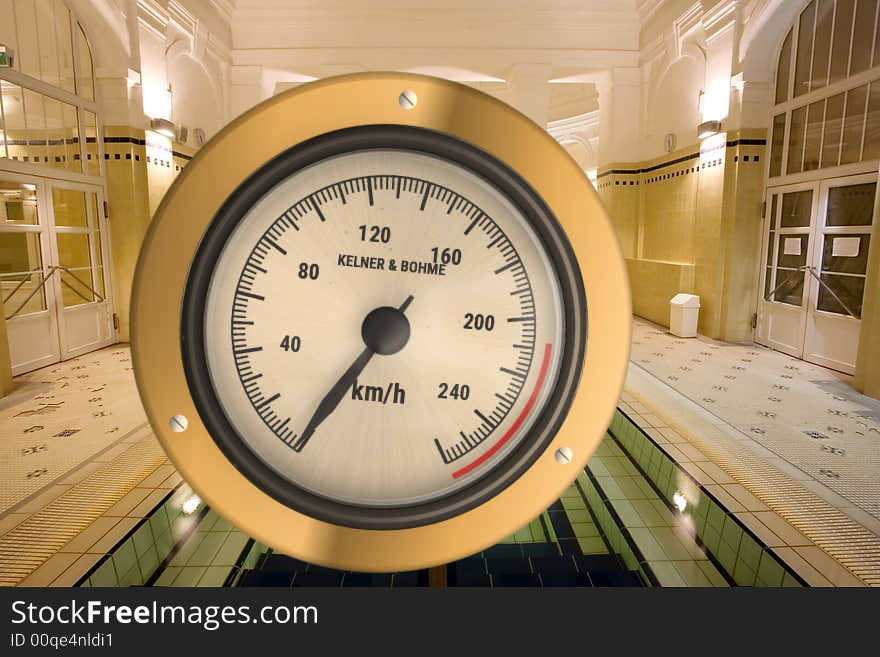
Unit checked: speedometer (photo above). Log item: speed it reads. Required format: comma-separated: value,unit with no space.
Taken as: 2,km/h
